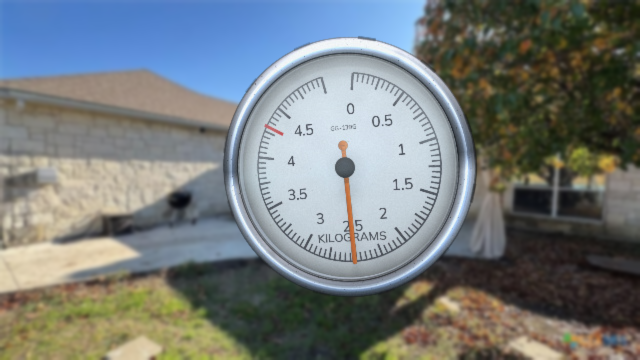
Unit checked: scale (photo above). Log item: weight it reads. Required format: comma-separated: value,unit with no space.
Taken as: 2.5,kg
